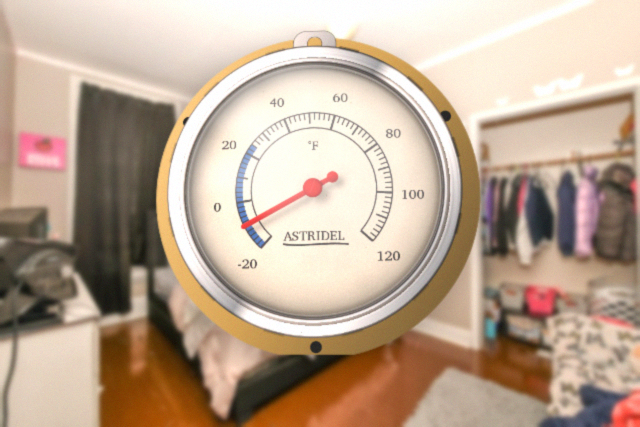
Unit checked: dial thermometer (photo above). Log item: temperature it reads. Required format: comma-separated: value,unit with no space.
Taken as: -10,°F
